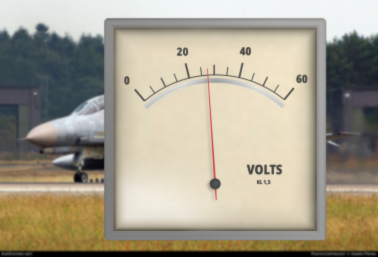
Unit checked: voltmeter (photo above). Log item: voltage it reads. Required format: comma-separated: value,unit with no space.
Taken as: 27.5,V
